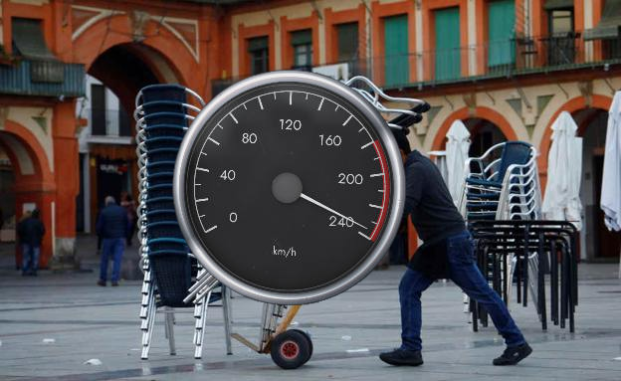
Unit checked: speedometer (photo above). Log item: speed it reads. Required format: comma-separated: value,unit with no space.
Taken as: 235,km/h
